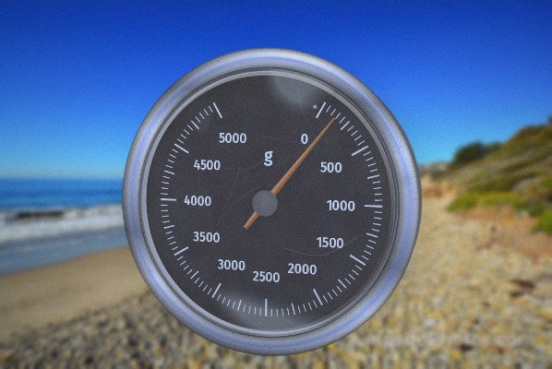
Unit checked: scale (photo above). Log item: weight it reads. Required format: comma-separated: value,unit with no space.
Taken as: 150,g
